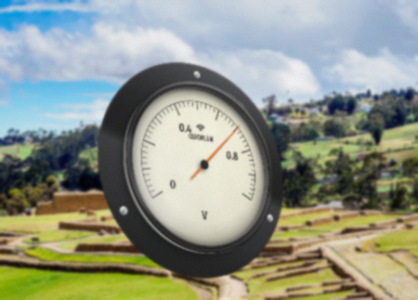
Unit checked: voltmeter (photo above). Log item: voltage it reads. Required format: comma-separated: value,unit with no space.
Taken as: 0.7,V
